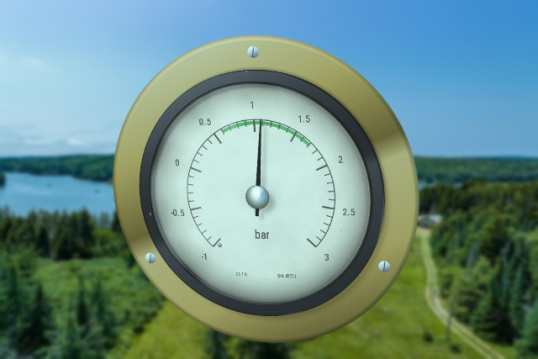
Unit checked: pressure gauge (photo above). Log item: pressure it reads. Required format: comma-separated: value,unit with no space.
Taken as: 1.1,bar
